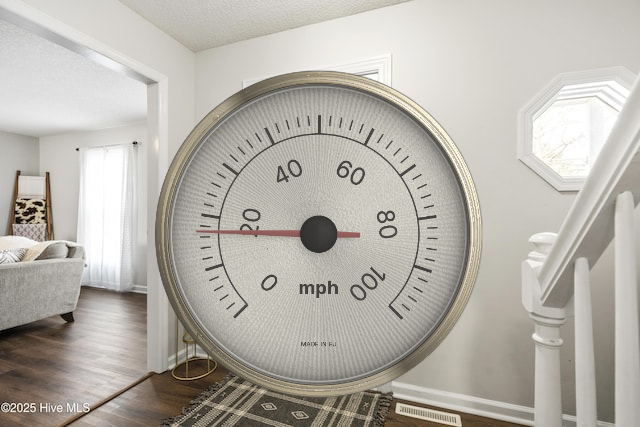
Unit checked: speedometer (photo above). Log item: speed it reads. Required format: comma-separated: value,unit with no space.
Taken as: 17,mph
